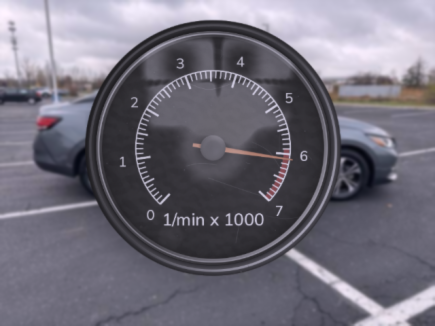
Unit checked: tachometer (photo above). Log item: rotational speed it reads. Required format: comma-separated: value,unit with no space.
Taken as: 6100,rpm
